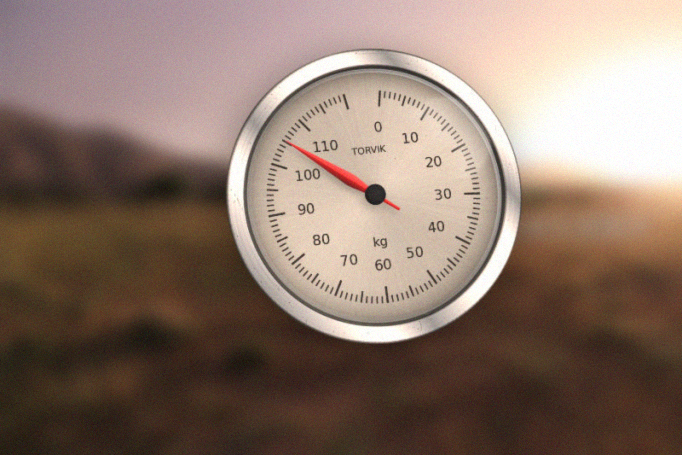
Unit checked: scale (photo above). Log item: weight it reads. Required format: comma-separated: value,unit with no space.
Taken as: 105,kg
